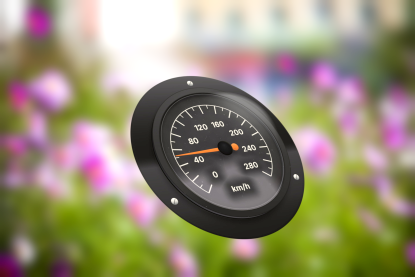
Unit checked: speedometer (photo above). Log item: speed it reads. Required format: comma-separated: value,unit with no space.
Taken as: 50,km/h
